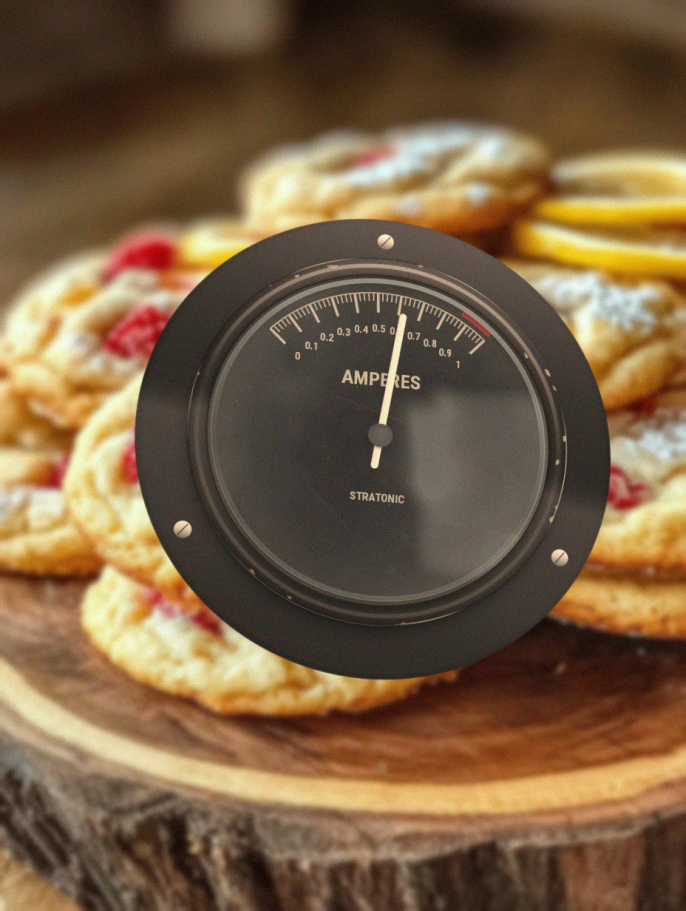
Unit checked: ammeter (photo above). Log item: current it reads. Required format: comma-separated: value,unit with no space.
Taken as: 0.62,A
